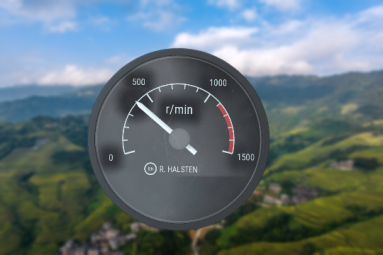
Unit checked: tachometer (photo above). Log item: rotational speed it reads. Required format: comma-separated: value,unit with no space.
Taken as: 400,rpm
